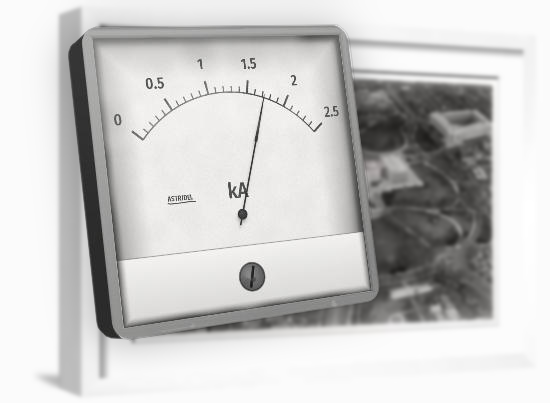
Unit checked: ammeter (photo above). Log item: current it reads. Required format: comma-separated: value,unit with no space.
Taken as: 1.7,kA
